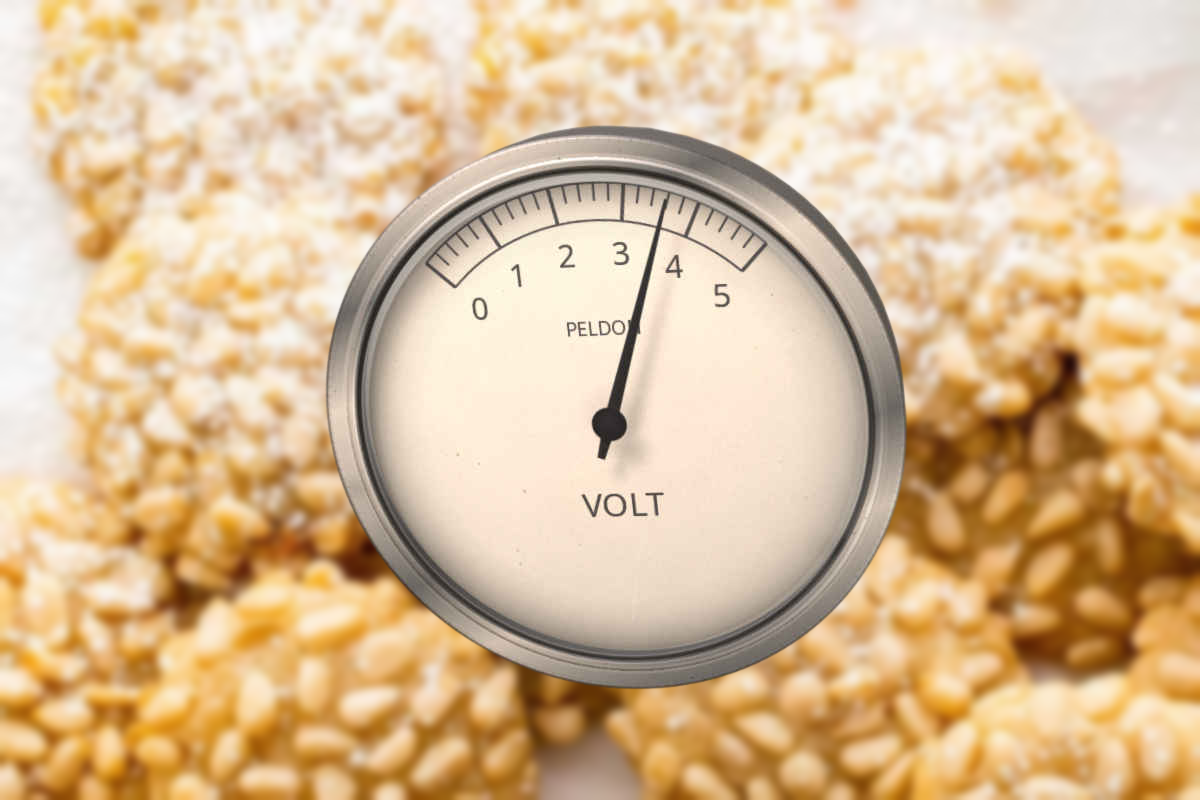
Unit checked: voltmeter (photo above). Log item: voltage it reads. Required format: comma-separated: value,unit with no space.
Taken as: 3.6,V
